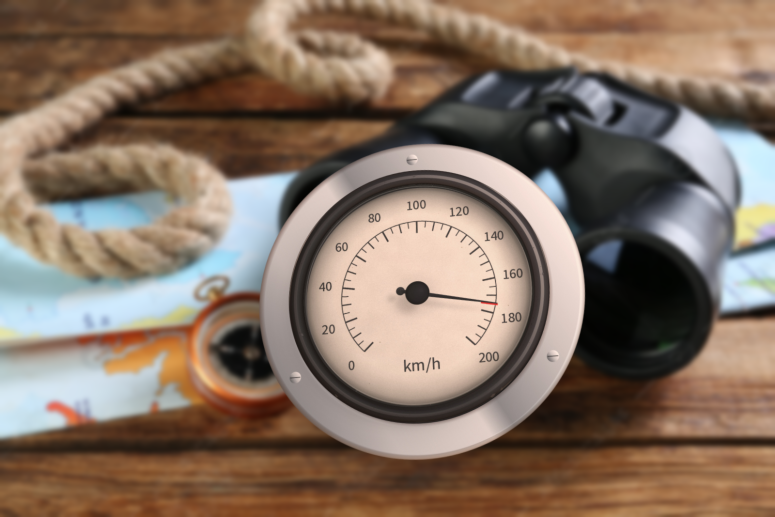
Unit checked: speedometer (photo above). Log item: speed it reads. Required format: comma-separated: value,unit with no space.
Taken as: 175,km/h
